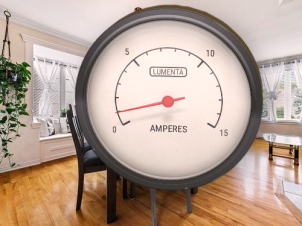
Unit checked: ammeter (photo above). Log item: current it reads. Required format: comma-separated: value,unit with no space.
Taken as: 1,A
